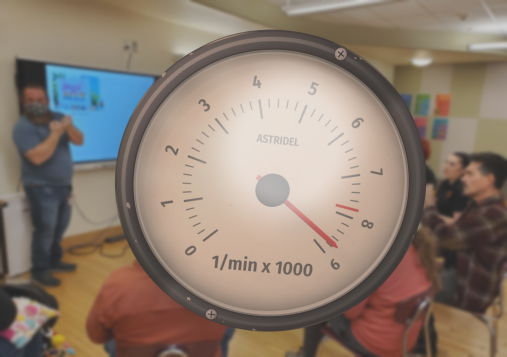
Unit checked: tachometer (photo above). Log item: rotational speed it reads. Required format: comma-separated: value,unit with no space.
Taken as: 8700,rpm
